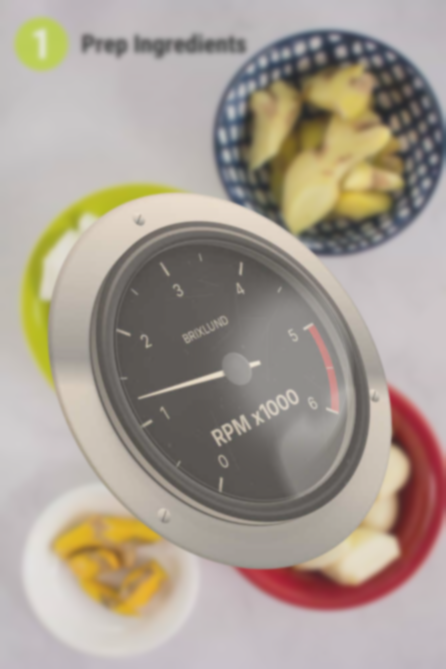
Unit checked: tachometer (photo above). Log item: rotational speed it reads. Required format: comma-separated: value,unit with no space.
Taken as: 1250,rpm
